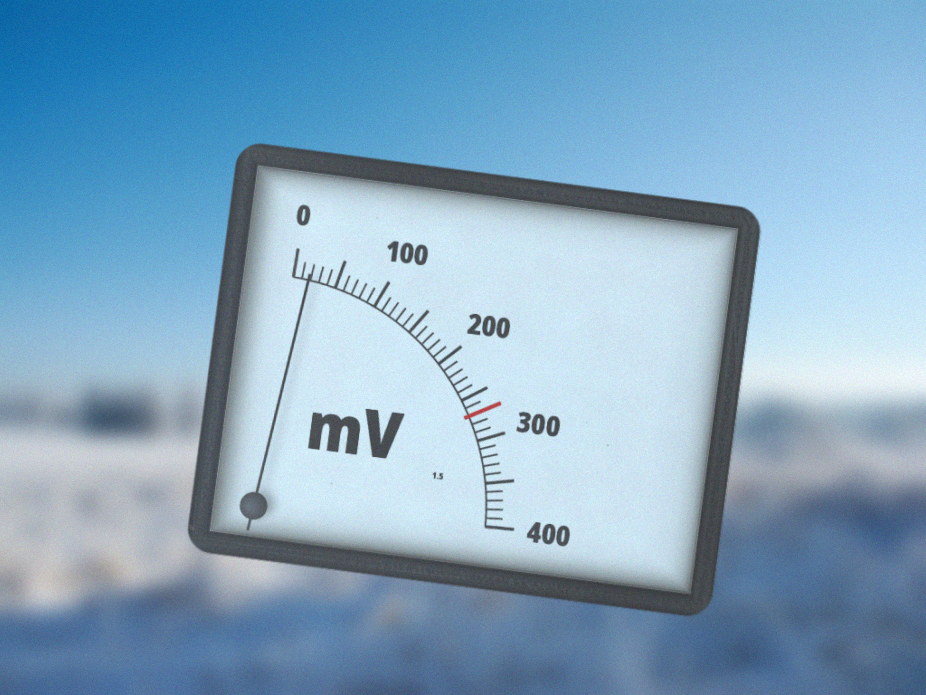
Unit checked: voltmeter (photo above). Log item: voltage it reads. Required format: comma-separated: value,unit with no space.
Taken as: 20,mV
